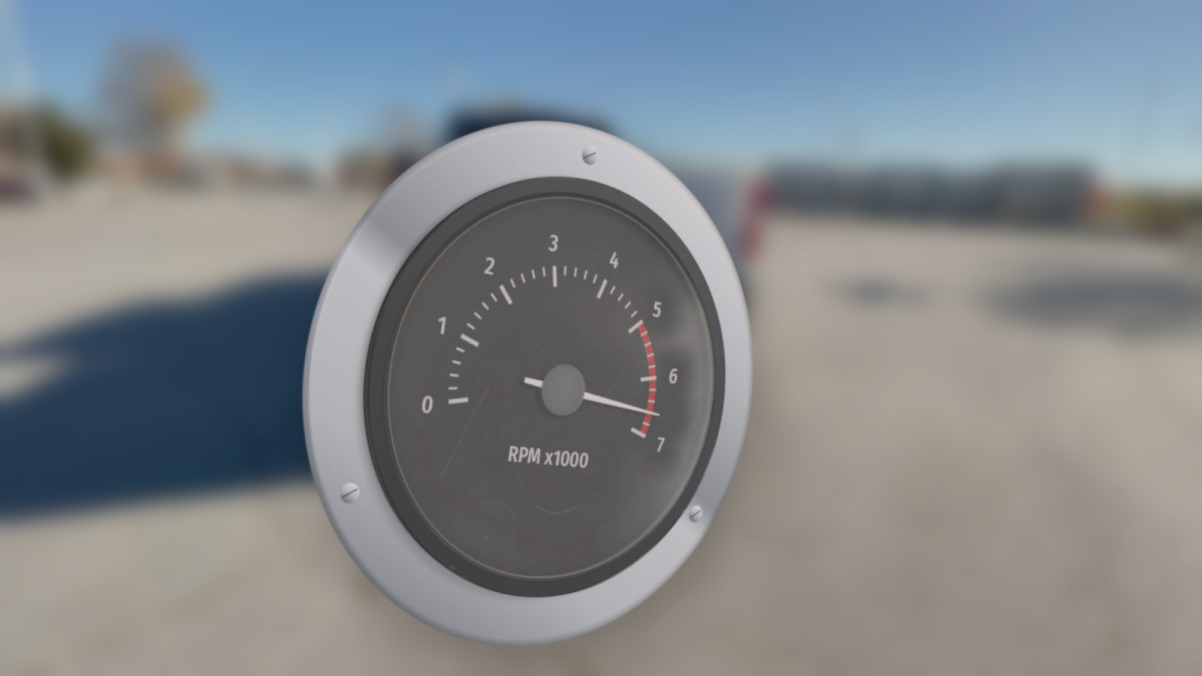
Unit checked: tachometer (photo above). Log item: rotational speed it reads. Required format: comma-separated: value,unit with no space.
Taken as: 6600,rpm
